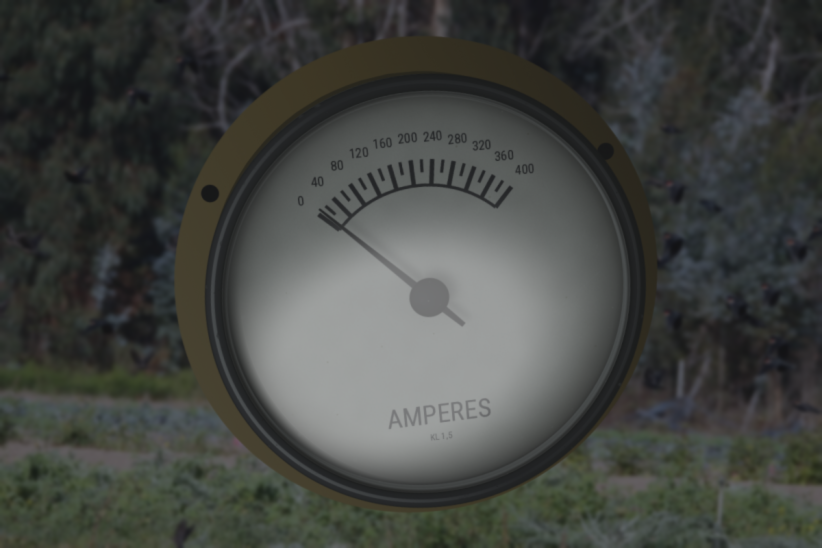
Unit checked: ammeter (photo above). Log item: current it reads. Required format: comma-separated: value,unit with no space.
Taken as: 10,A
